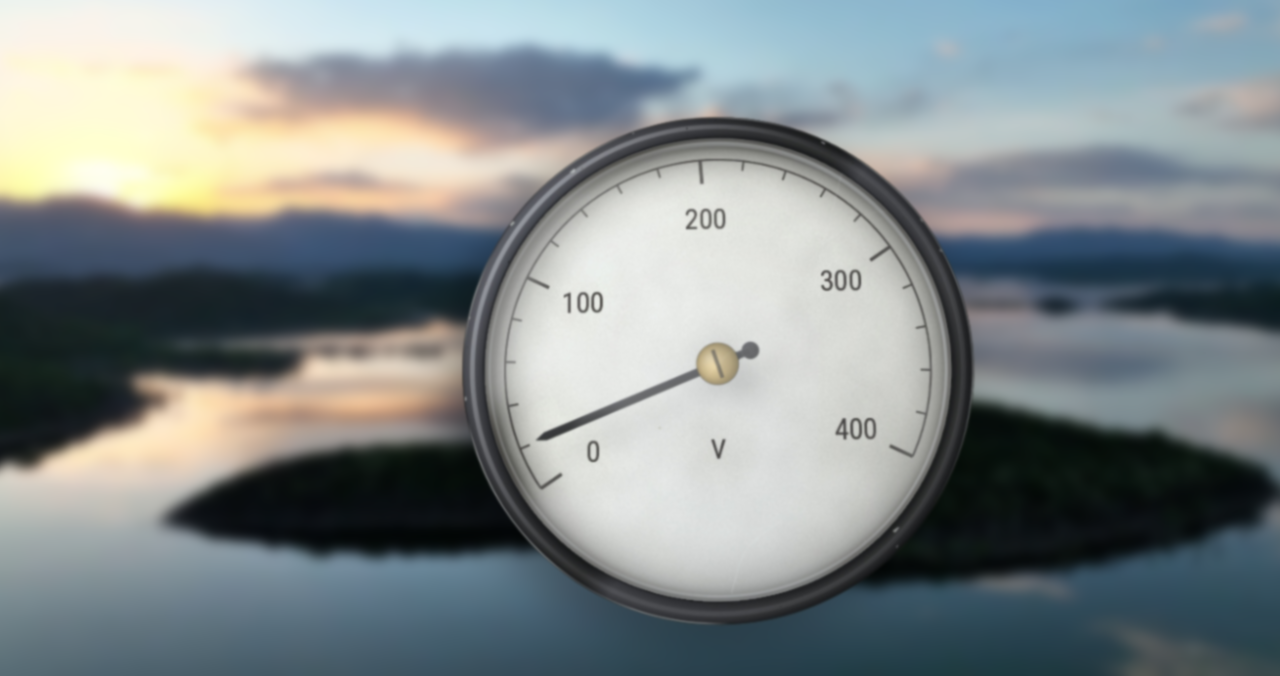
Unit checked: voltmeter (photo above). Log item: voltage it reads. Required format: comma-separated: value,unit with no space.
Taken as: 20,V
